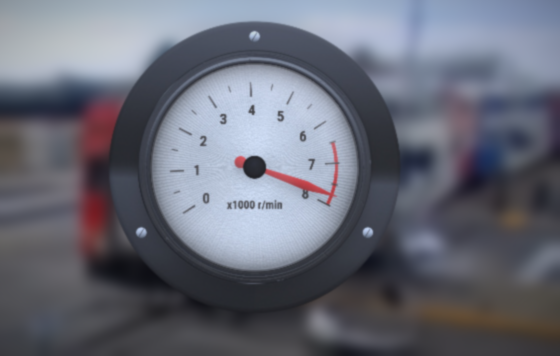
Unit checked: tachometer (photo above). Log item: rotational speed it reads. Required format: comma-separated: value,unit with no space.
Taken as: 7750,rpm
